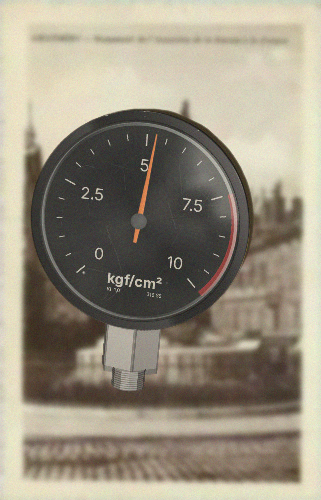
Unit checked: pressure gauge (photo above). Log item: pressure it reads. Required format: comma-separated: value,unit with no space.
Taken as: 5.25,kg/cm²
